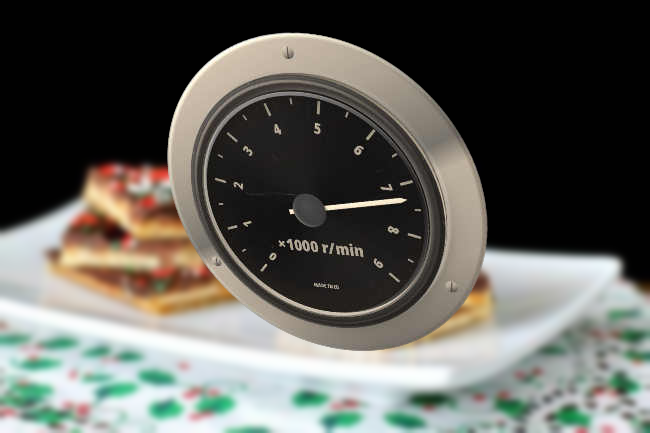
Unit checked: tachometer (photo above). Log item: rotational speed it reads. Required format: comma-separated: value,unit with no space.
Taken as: 7250,rpm
